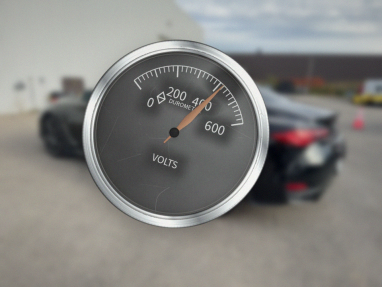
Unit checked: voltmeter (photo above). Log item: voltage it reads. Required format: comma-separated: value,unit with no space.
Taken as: 420,V
